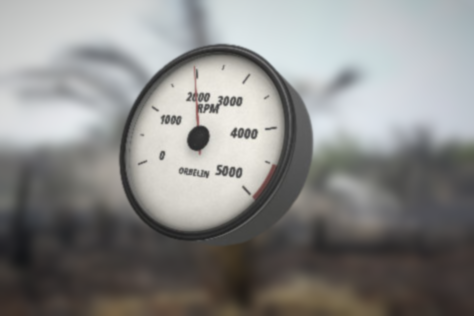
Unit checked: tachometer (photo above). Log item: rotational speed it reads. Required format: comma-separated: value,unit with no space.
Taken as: 2000,rpm
